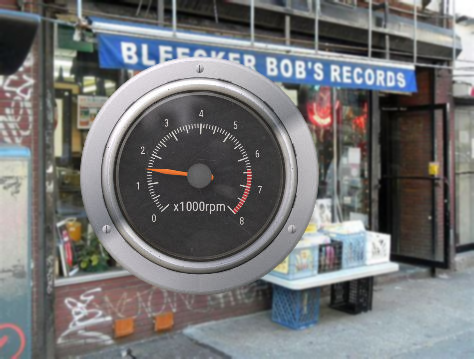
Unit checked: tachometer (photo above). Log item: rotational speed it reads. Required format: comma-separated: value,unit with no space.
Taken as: 1500,rpm
